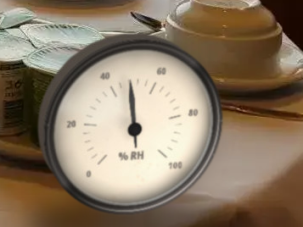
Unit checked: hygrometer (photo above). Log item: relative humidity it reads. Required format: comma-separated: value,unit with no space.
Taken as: 48,%
